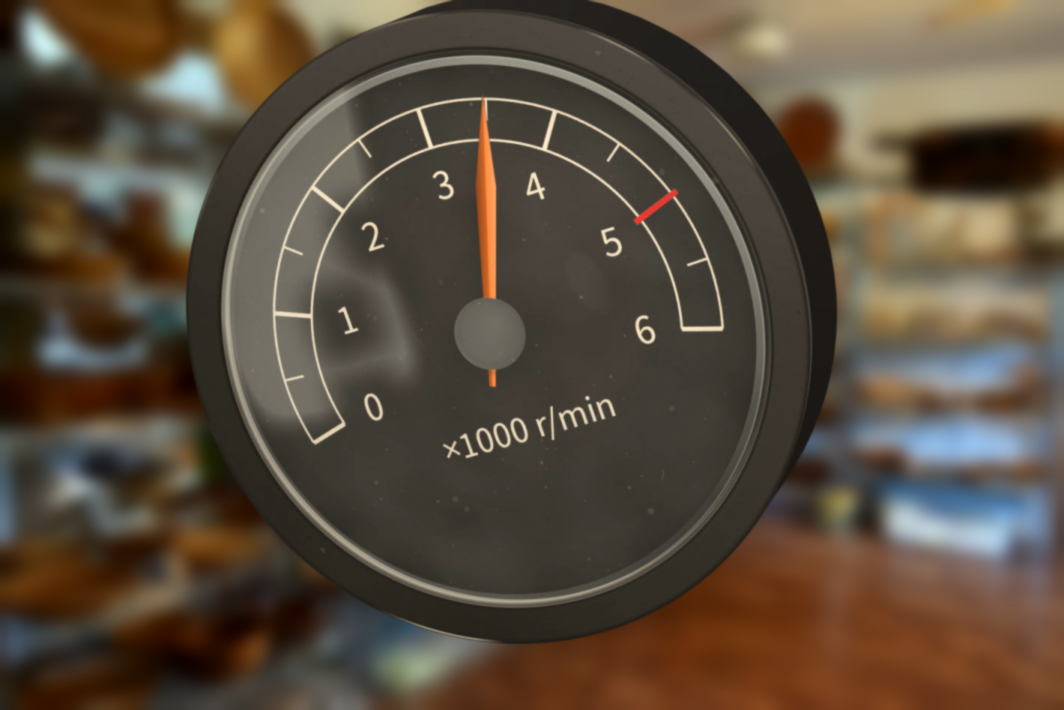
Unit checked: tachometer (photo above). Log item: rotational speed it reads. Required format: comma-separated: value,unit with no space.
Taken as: 3500,rpm
